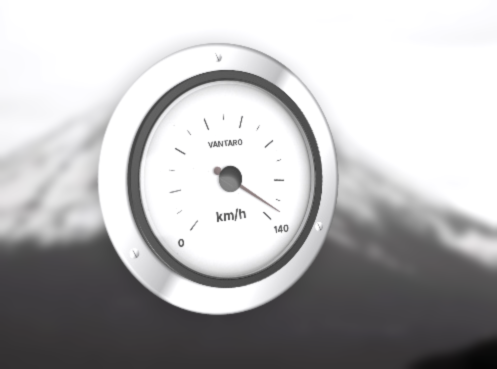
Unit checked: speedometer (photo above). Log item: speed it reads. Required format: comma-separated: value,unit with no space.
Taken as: 135,km/h
